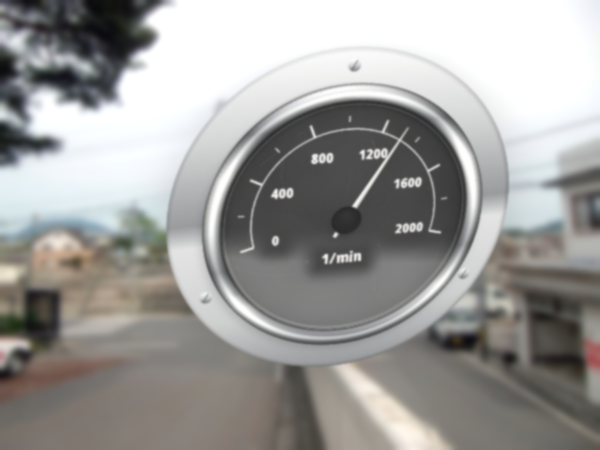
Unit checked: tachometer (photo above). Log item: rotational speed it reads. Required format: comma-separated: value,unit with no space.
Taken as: 1300,rpm
